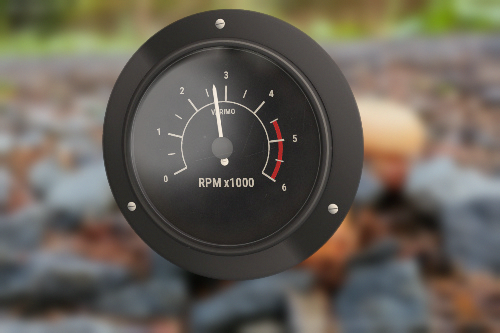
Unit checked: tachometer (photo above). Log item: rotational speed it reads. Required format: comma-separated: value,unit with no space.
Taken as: 2750,rpm
